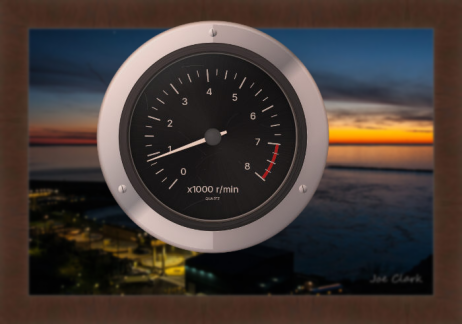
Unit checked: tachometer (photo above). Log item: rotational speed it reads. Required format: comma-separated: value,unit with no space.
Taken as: 875,rpm
